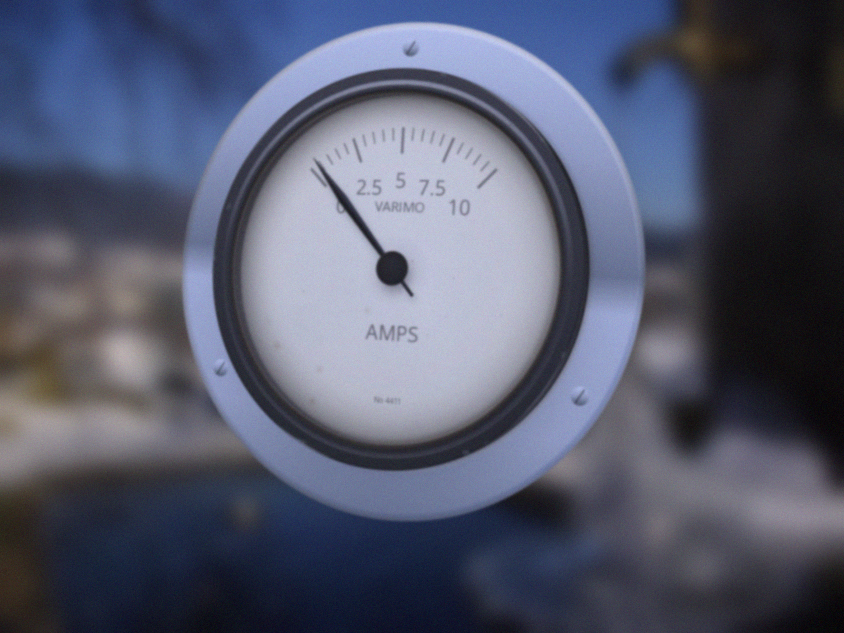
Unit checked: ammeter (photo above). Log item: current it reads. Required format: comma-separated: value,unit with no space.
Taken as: 0.5,A
